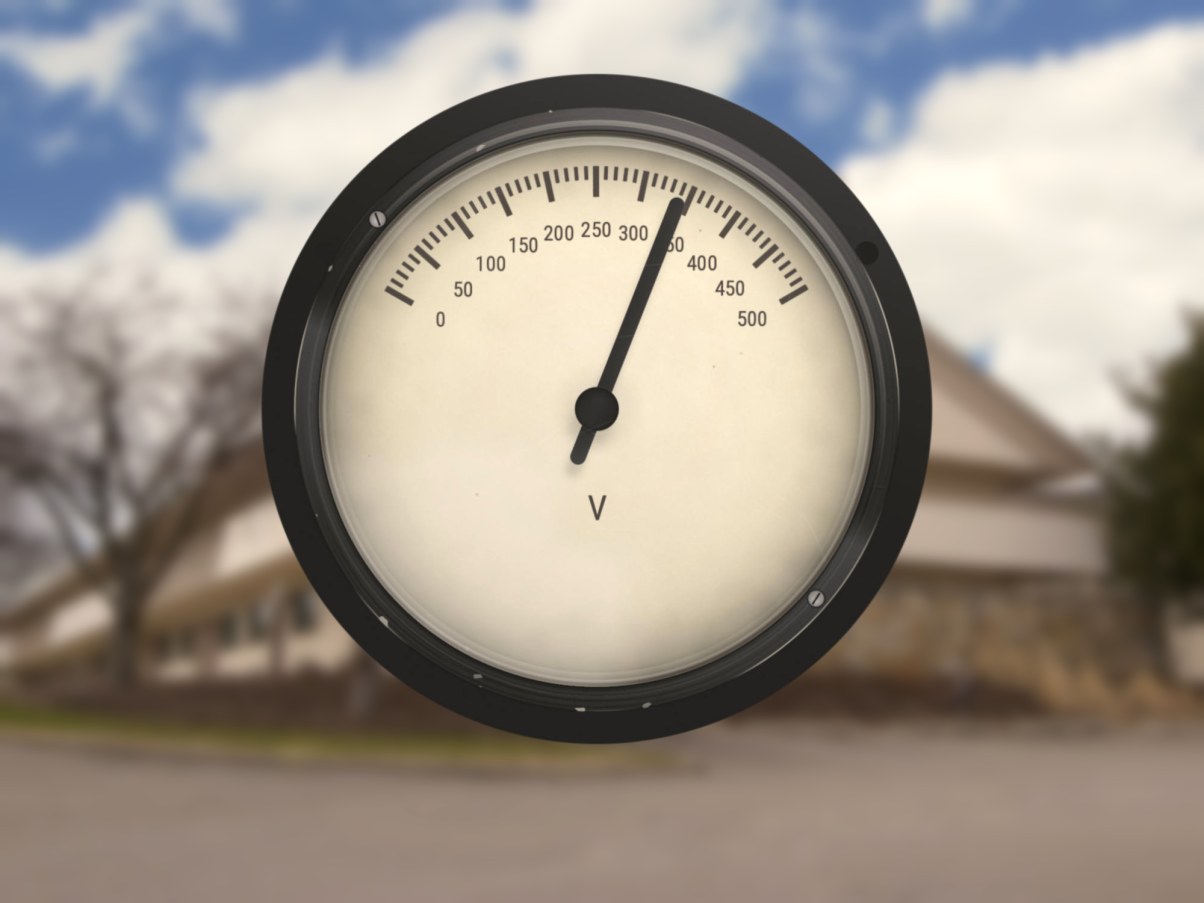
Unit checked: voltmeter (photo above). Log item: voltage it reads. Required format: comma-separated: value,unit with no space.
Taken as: 340,V
